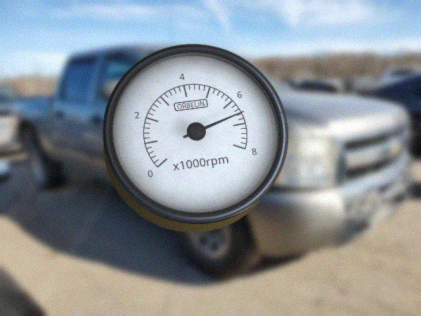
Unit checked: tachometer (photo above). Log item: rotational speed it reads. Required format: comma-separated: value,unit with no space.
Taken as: 6600,rpm
